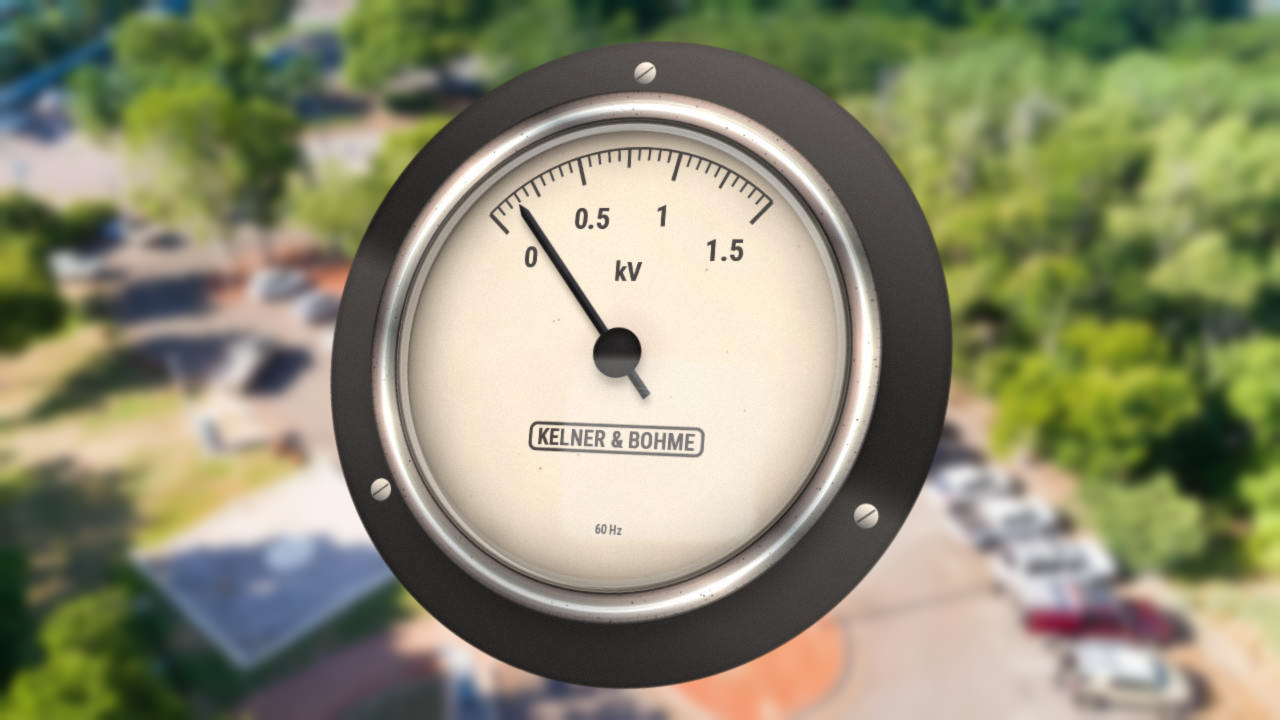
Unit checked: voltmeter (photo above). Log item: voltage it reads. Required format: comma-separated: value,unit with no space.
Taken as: 0.15,kV
